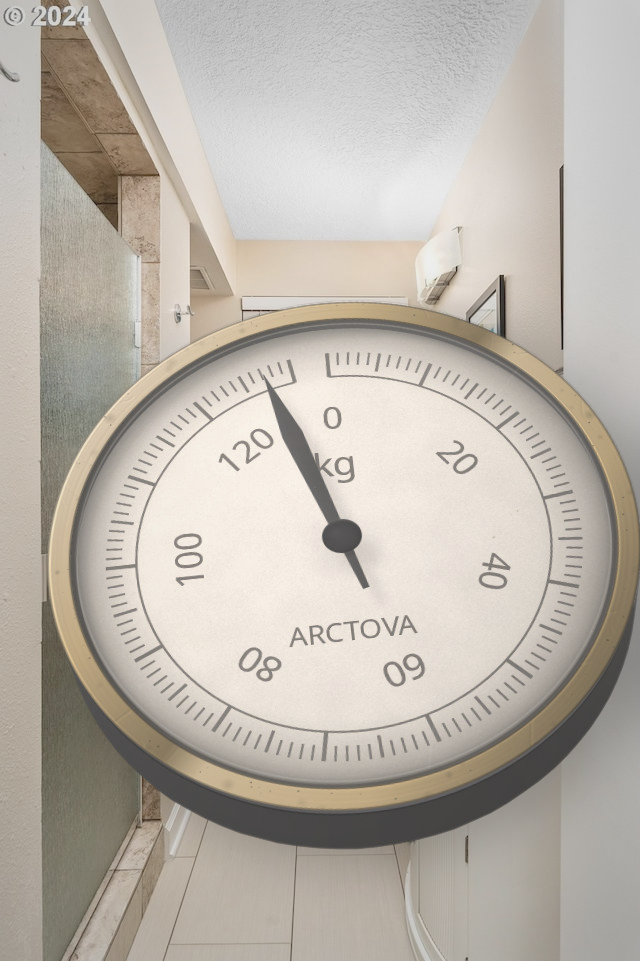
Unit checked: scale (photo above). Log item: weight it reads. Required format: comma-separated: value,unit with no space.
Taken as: 127,kg
